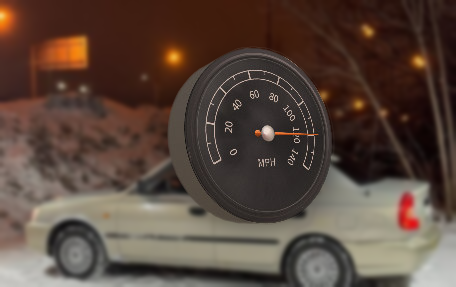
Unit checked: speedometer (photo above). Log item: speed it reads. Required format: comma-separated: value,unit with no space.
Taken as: 120,mph
